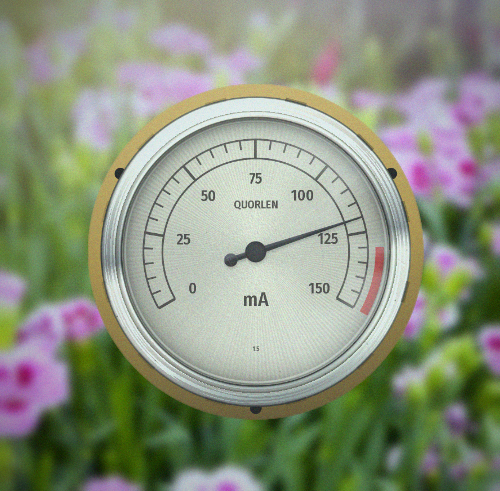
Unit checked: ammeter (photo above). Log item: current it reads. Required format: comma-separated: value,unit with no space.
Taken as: 120,mA
